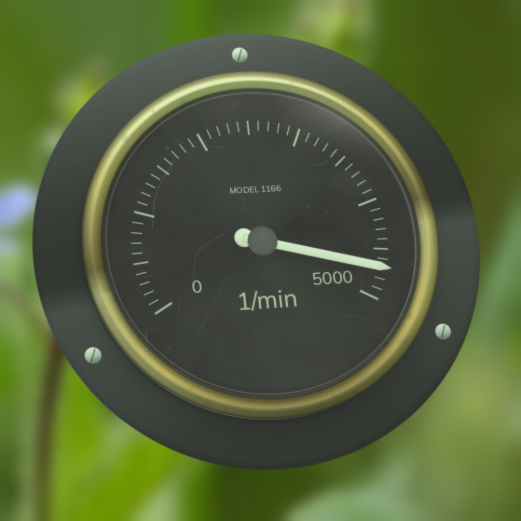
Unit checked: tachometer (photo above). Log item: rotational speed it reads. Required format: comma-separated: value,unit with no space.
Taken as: 4700,rpm
